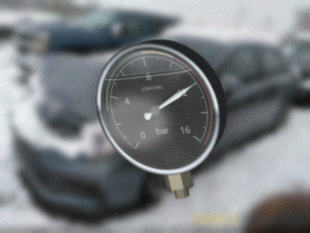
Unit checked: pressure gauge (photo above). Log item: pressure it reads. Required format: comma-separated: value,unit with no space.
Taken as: 12,bar
